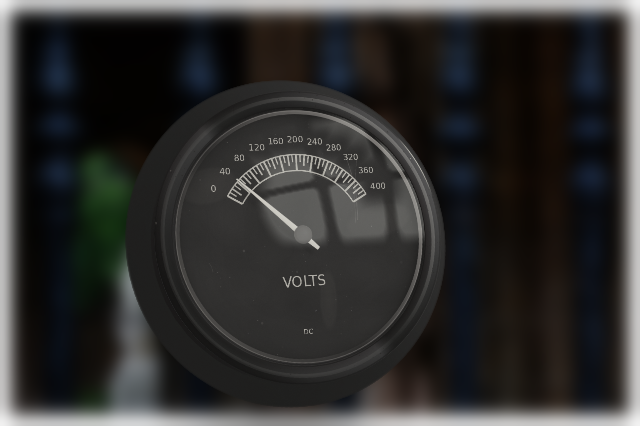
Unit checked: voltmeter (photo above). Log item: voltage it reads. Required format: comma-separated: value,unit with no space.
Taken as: 40,V
